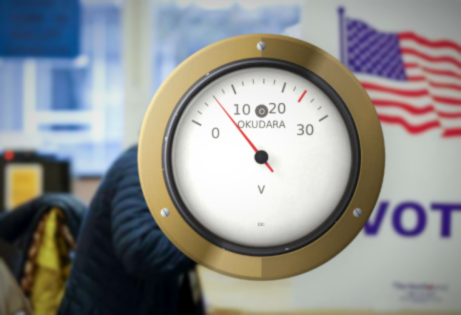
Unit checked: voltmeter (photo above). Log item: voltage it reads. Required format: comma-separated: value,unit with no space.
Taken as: 6,V
